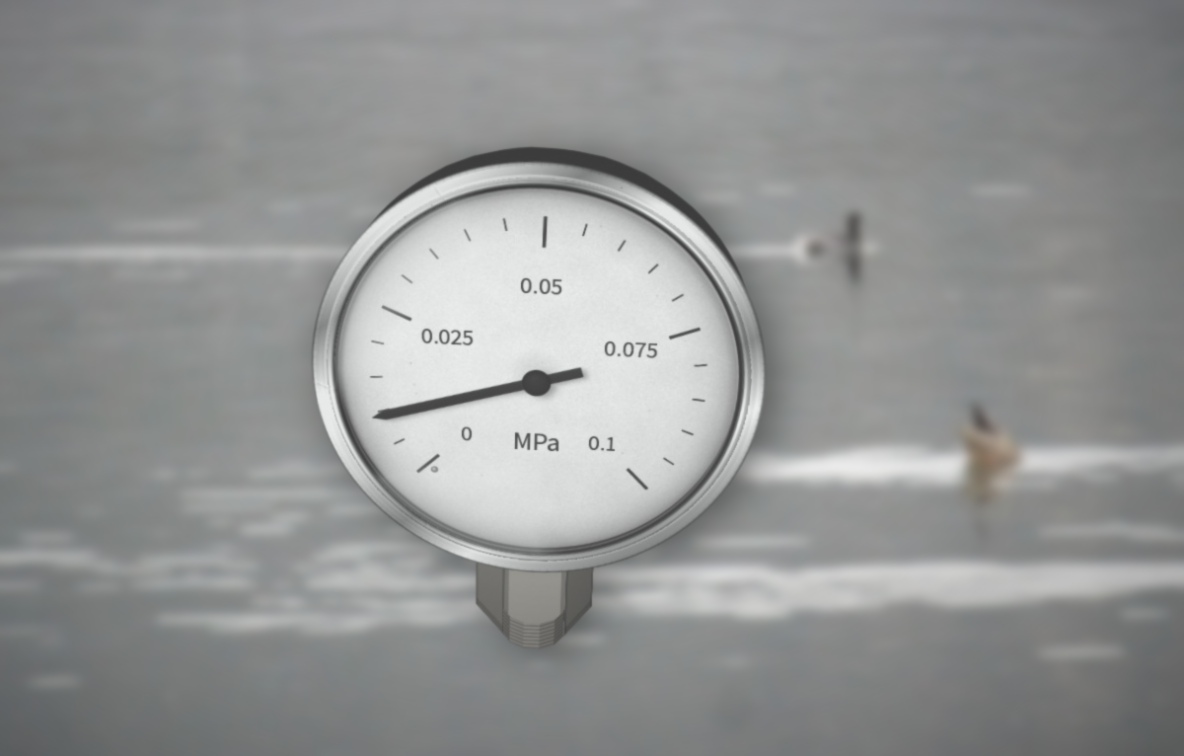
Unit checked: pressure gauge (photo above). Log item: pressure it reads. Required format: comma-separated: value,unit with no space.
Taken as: 0.01,MPa
